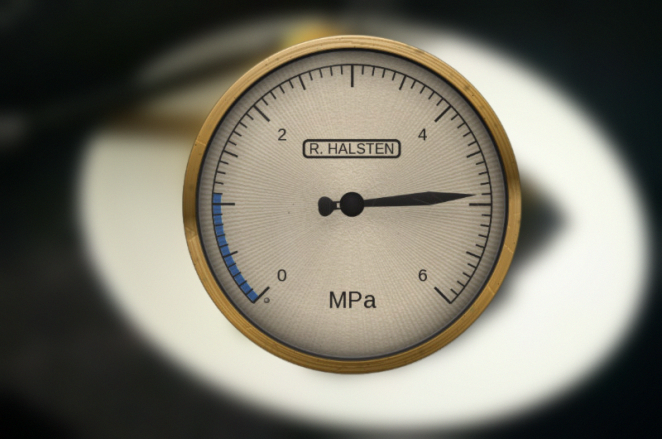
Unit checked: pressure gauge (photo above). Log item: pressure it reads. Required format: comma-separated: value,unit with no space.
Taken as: 4.9,MPa
